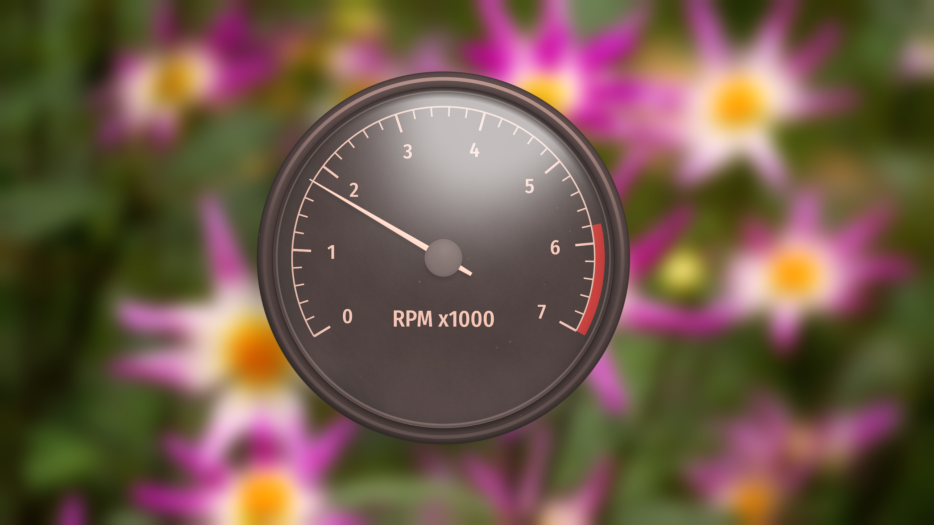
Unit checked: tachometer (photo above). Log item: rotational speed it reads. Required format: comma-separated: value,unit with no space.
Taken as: 1800,rpm
